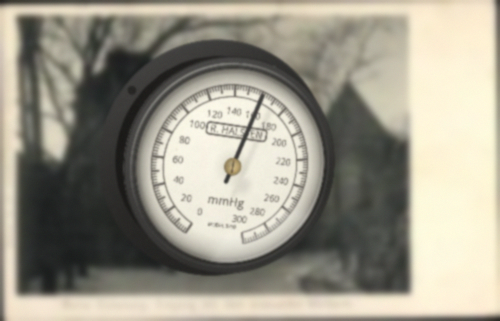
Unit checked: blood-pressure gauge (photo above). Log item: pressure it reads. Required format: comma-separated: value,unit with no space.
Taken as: 160,mmHg
